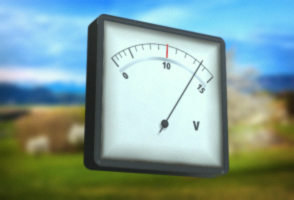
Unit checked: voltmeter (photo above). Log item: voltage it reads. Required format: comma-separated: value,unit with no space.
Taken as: 13.5,V
